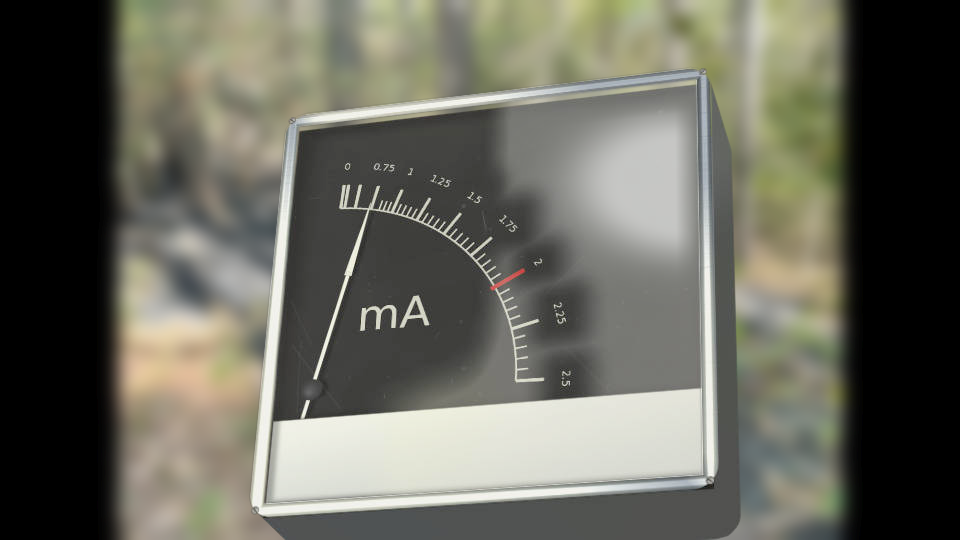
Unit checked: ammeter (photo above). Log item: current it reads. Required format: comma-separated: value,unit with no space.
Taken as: 0.75,mA
